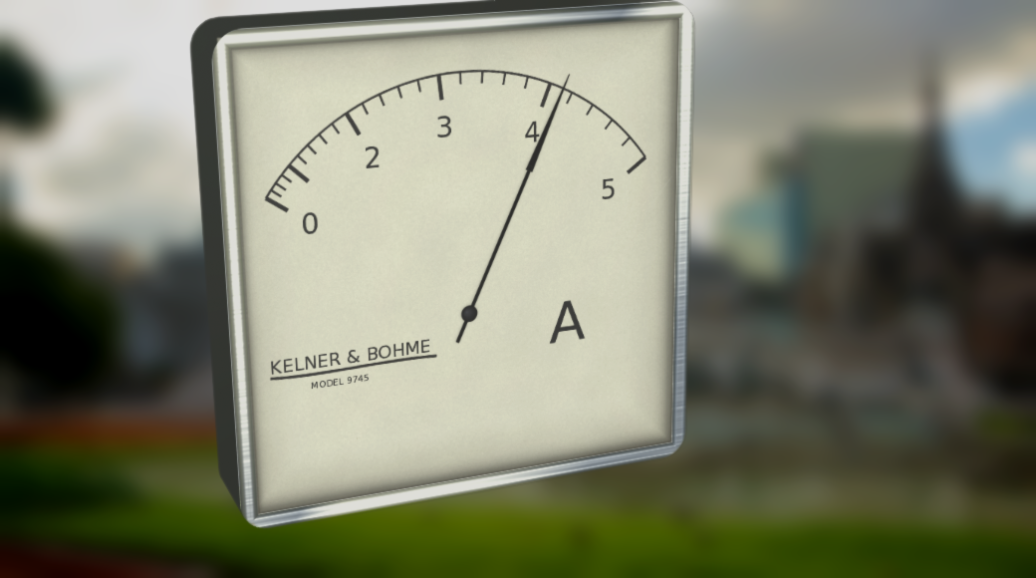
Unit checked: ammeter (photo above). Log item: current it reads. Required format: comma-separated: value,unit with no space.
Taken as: 4.1,A
